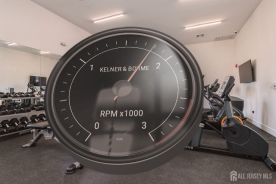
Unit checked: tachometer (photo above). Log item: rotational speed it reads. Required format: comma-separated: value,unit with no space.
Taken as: 1800,rpm
